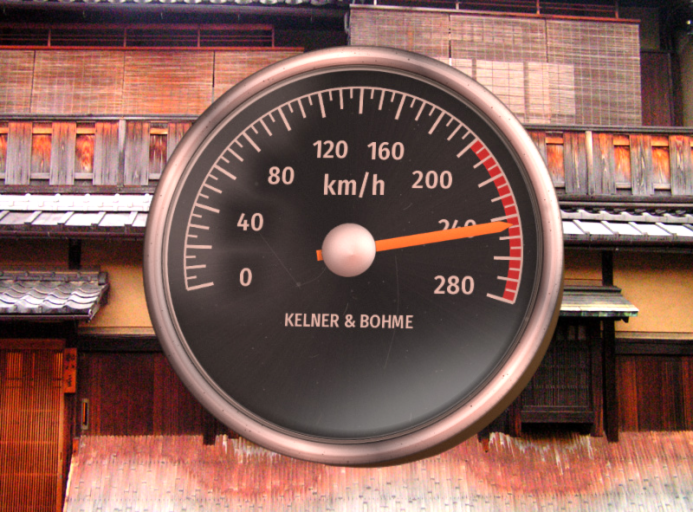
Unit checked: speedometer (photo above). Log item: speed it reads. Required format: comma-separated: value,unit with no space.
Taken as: 245,km/h
